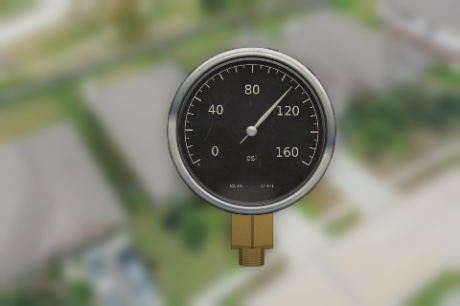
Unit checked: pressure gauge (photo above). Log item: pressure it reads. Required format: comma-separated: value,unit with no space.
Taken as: 107.5,psi
